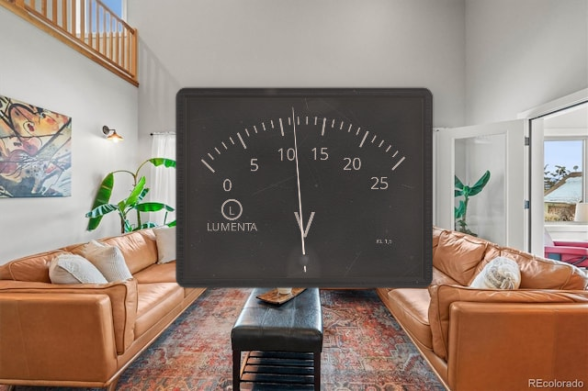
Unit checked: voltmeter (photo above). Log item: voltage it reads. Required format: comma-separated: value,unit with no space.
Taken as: 11.5,V
